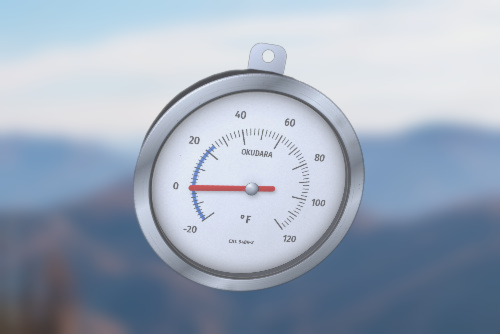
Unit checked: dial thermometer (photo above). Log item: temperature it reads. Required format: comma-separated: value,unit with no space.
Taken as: 0,°F
